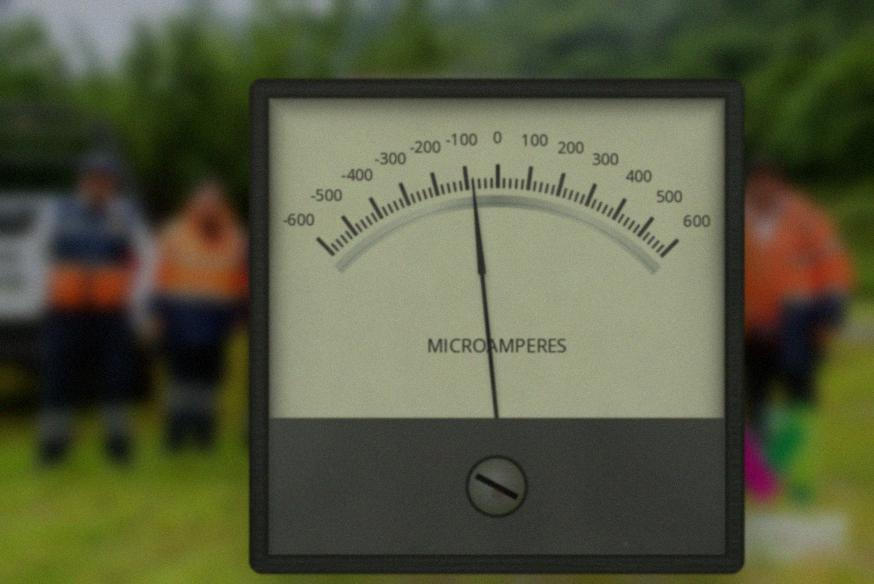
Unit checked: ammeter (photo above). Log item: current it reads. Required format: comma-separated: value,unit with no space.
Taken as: -80,µA
